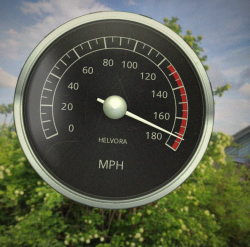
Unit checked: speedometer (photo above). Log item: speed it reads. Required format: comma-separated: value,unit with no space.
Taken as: 172.5,mph
